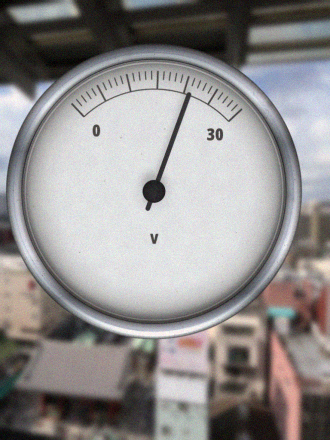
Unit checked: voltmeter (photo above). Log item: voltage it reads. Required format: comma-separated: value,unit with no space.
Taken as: 21,V
